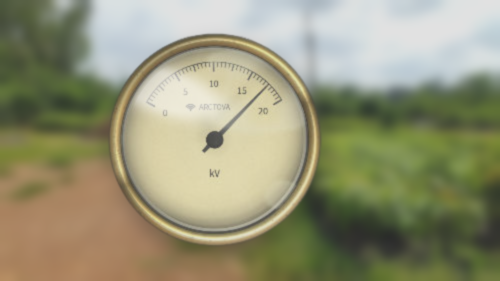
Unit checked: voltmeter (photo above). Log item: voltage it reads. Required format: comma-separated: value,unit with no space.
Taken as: 17.5,kV
